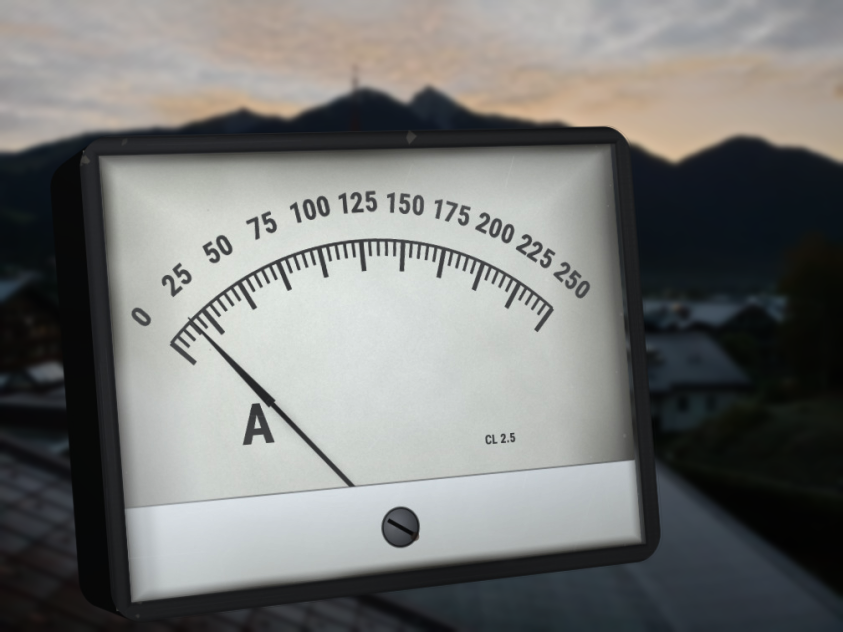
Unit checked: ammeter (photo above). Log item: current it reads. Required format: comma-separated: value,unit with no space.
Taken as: 15,A
